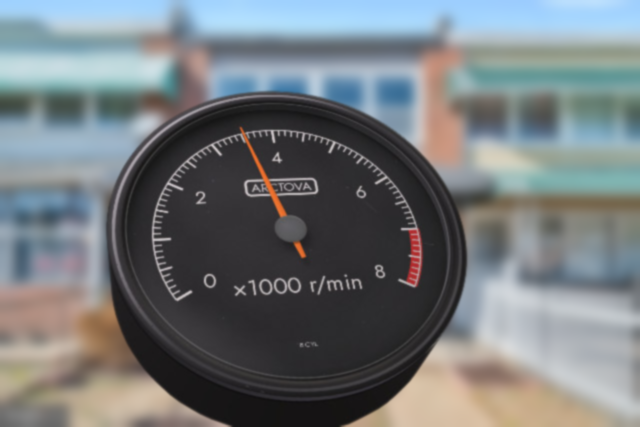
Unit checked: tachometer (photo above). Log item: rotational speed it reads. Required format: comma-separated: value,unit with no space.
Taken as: 3500,rpm
